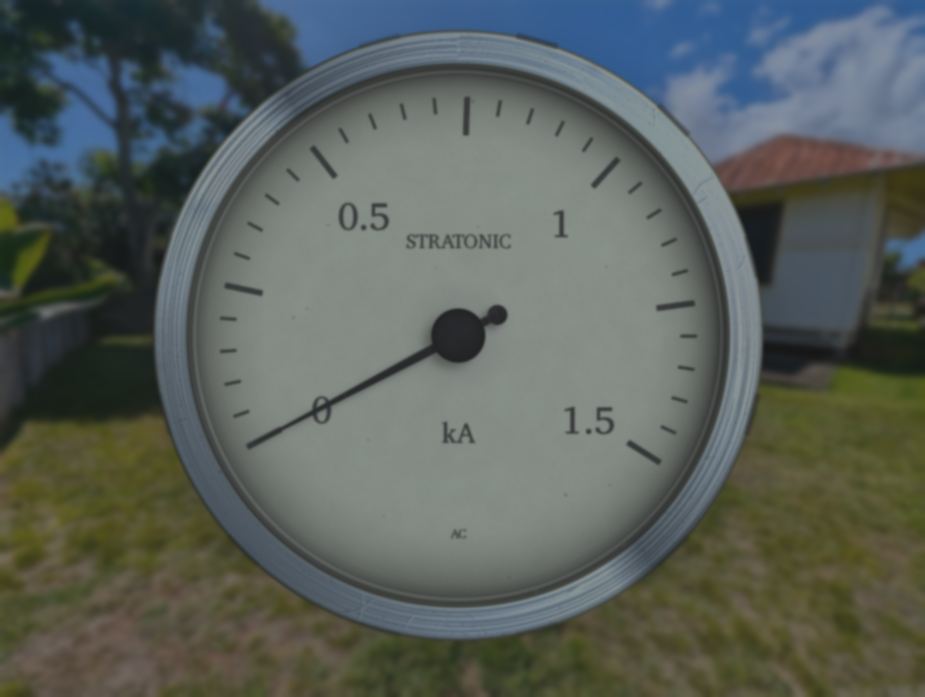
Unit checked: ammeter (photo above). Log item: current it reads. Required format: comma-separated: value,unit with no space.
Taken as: 0,kA
